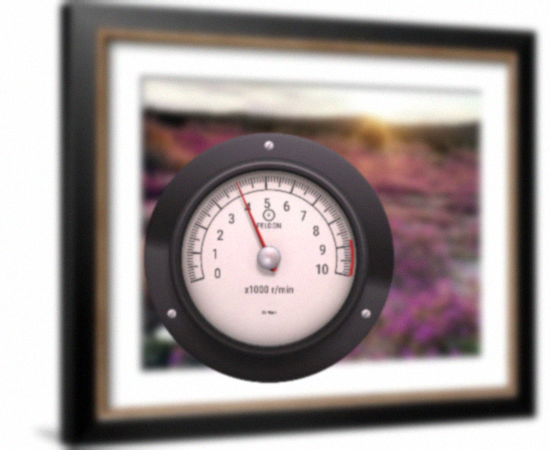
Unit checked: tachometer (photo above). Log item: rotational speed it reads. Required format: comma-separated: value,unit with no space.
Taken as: 4000,rpm
